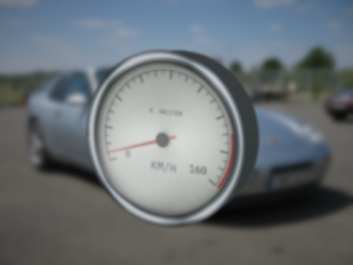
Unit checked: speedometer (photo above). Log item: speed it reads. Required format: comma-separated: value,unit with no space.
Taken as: 5,km/h
